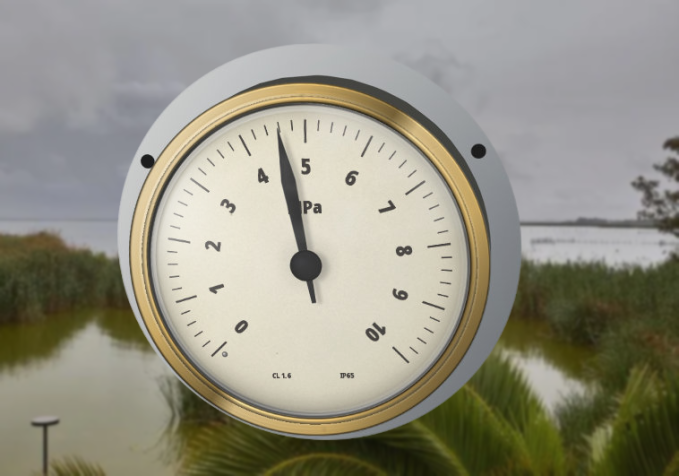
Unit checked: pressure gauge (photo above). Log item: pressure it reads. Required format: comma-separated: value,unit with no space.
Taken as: 4.6,MPa
